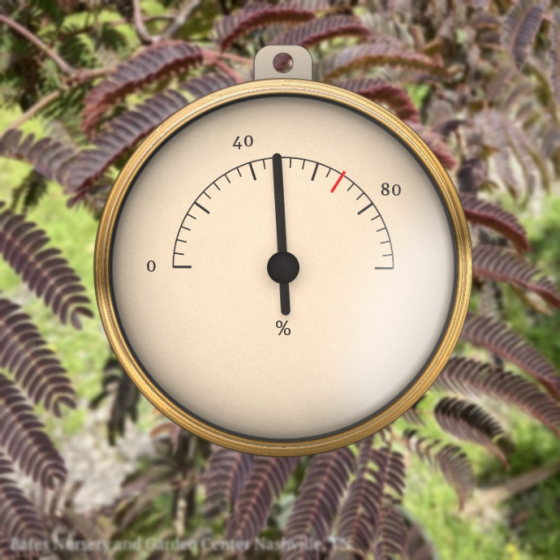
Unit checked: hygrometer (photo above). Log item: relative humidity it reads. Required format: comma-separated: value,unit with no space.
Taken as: 48,%
